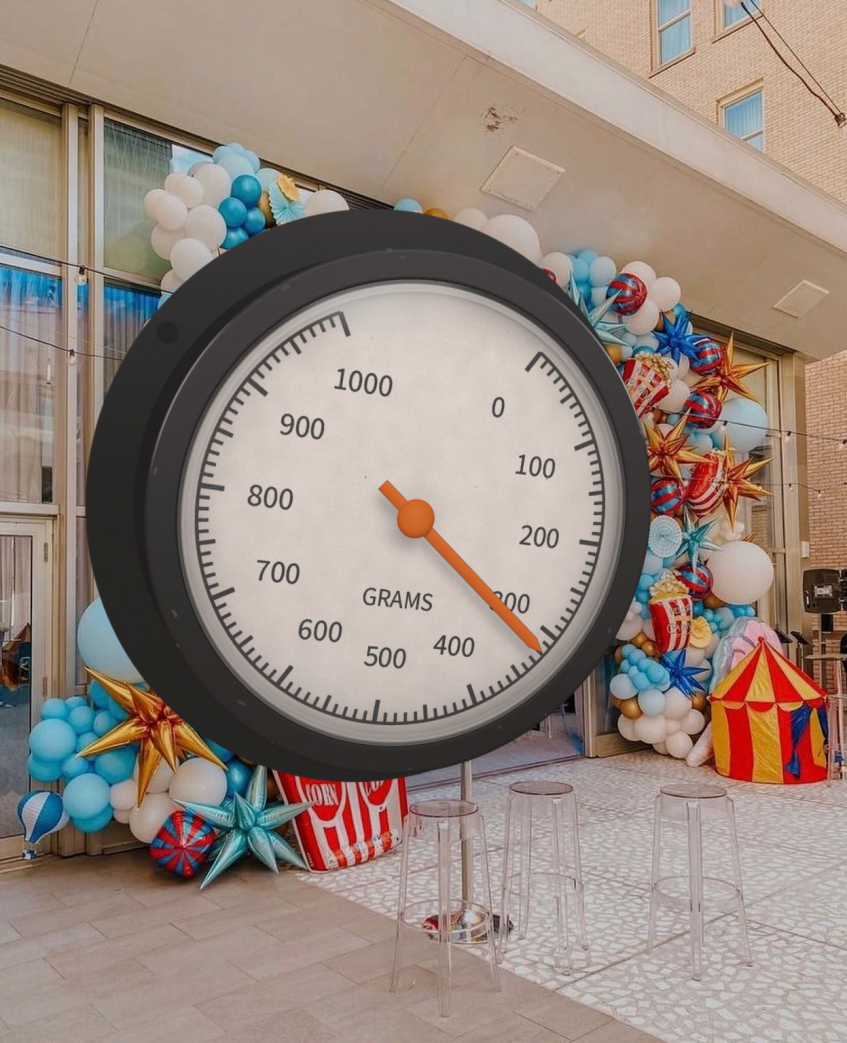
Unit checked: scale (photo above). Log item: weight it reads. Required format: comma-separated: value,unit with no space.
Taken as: 320,g
